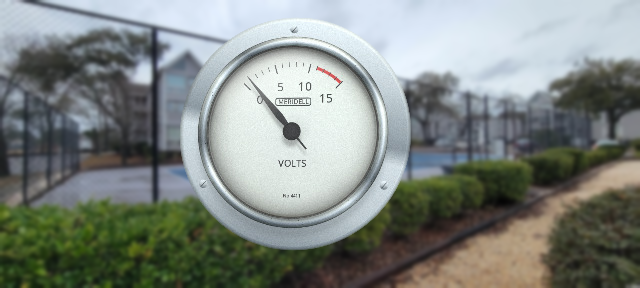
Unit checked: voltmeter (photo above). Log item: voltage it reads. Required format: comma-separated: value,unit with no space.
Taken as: 1,V
